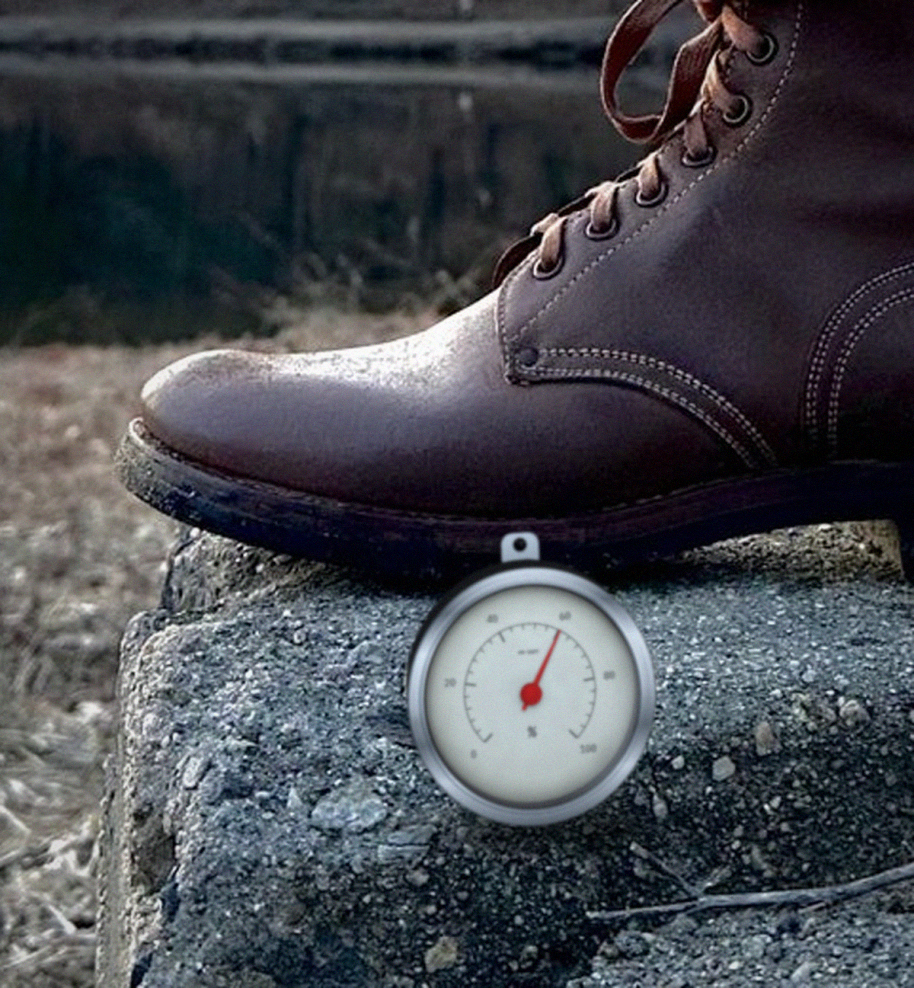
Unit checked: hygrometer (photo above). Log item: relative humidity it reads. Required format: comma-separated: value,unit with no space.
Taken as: 60,%
